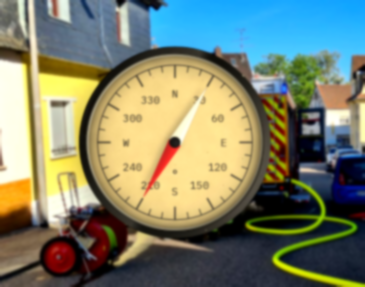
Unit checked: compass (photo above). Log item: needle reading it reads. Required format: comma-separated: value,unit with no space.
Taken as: 210,°
